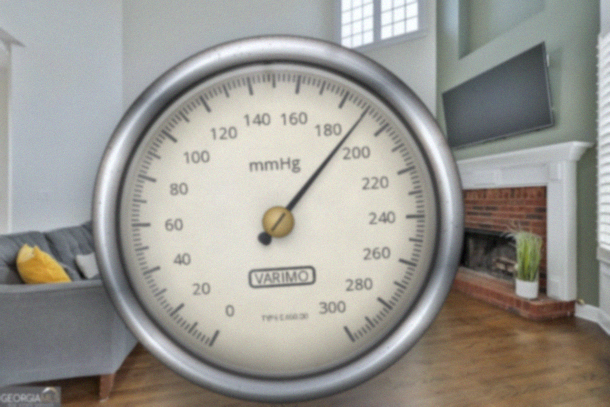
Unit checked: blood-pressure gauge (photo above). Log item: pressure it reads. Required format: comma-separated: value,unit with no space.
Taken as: 190,mmHg
